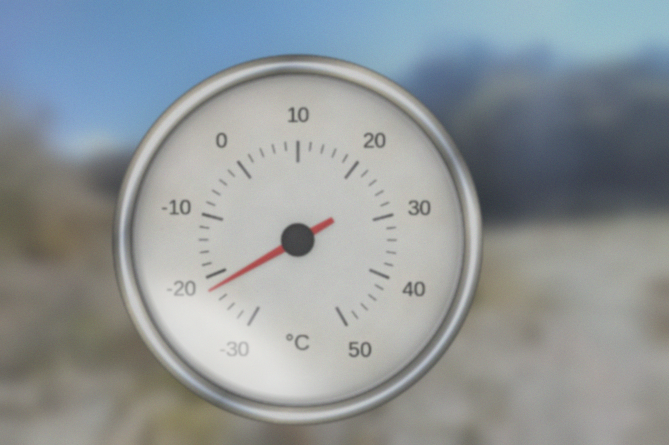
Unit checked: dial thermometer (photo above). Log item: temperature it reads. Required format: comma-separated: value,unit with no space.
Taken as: -22,°C
